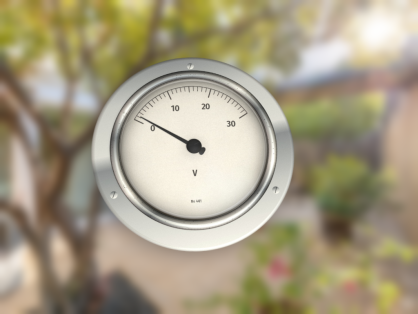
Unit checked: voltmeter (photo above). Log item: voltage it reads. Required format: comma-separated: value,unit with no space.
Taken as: 1,V
